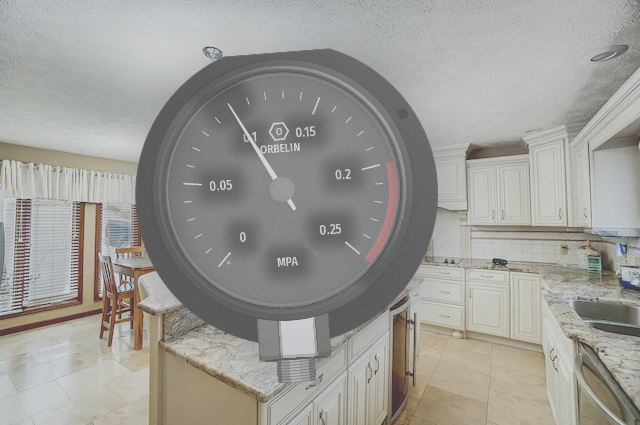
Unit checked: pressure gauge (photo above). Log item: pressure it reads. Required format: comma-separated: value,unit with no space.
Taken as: 0.1,MPa
